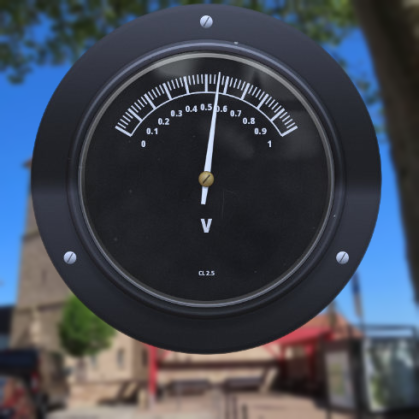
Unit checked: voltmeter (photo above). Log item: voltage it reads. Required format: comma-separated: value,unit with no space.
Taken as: 0.56,V
